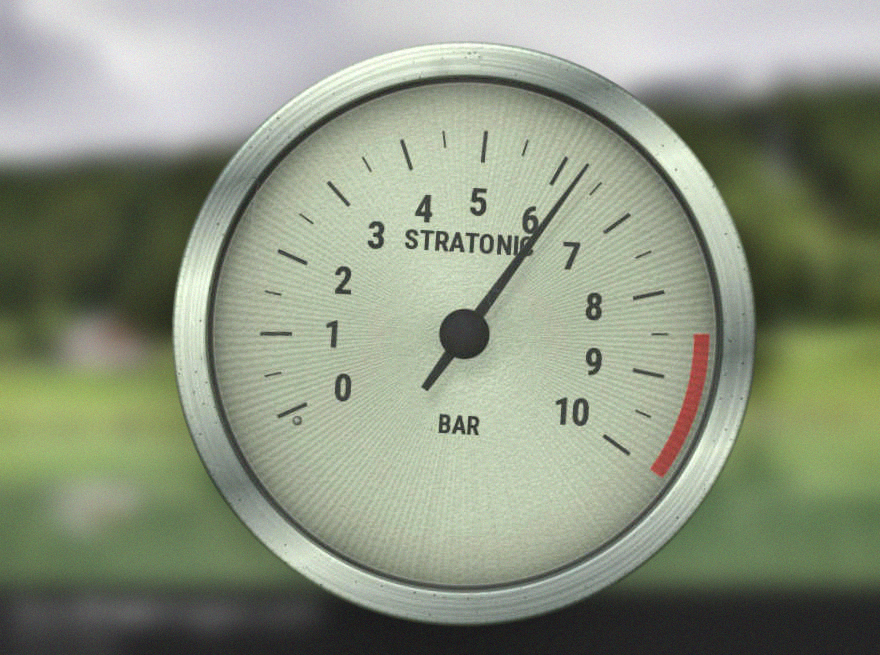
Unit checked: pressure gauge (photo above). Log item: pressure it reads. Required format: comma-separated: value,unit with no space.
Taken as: 6.25,bar
